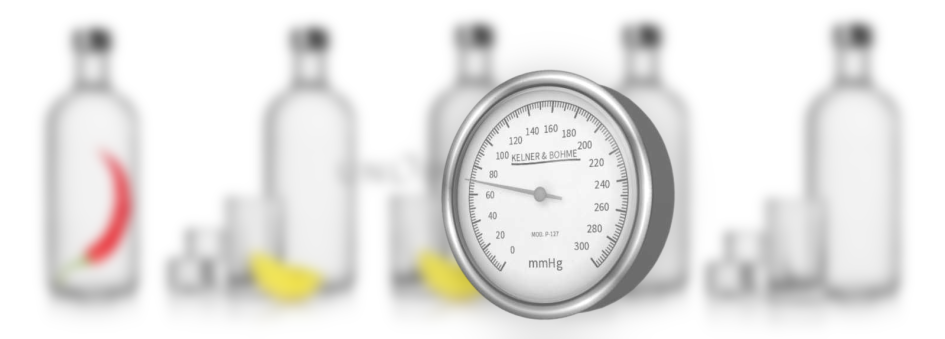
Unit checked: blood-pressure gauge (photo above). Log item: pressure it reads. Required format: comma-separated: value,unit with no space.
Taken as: 70,mmHg
